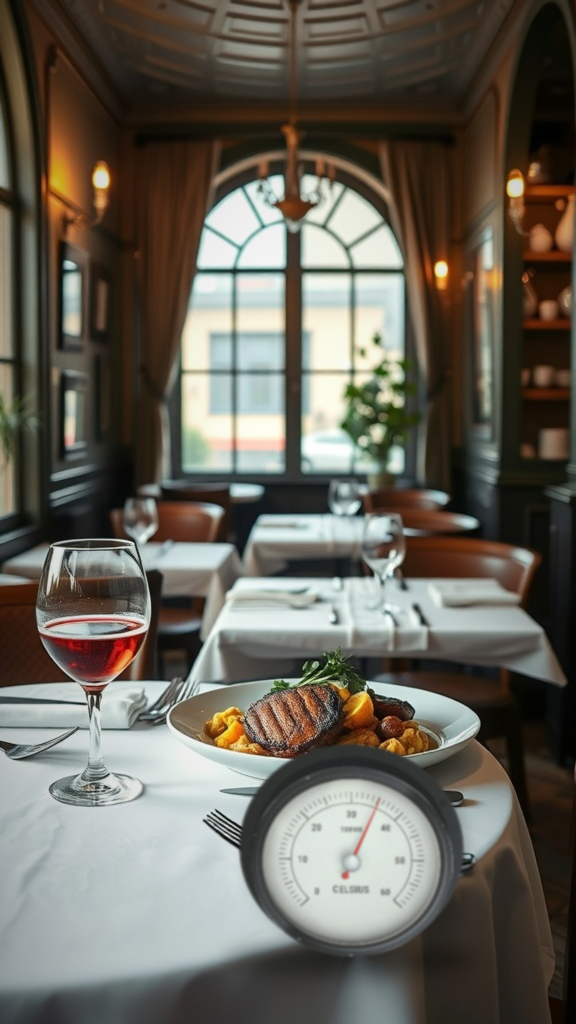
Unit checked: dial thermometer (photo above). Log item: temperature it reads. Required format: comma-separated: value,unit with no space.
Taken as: 35,°C
